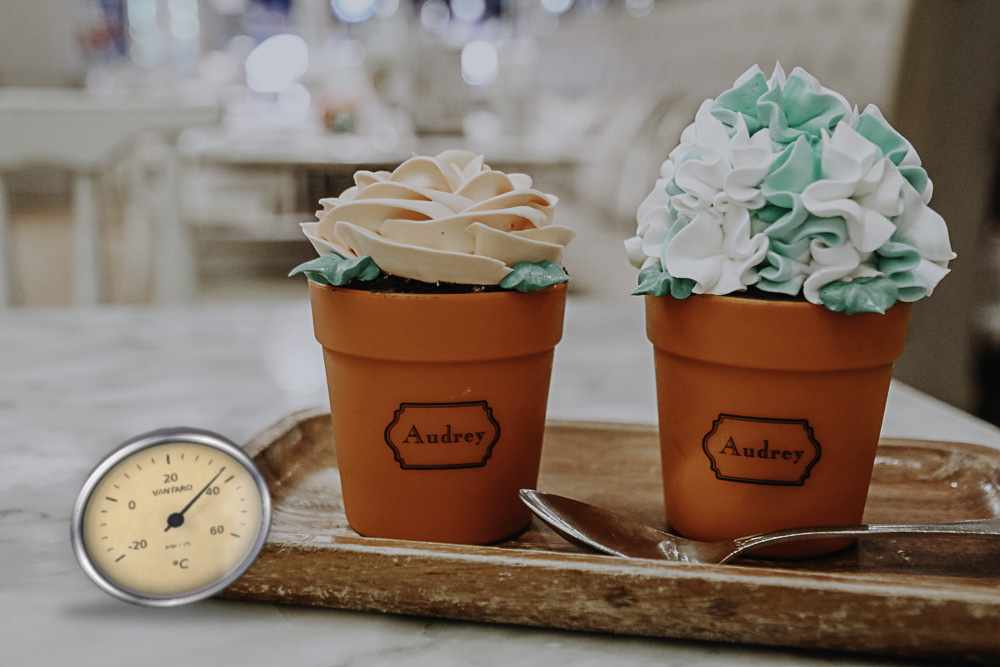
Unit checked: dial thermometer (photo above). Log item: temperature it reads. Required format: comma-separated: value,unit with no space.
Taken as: 36,°C
